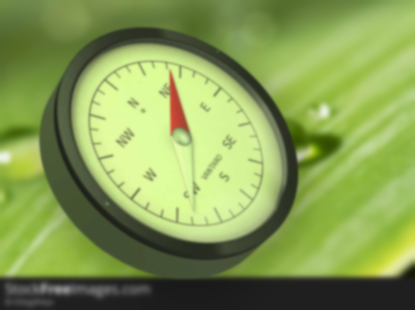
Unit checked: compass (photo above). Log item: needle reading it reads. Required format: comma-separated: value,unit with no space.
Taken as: 50,°
